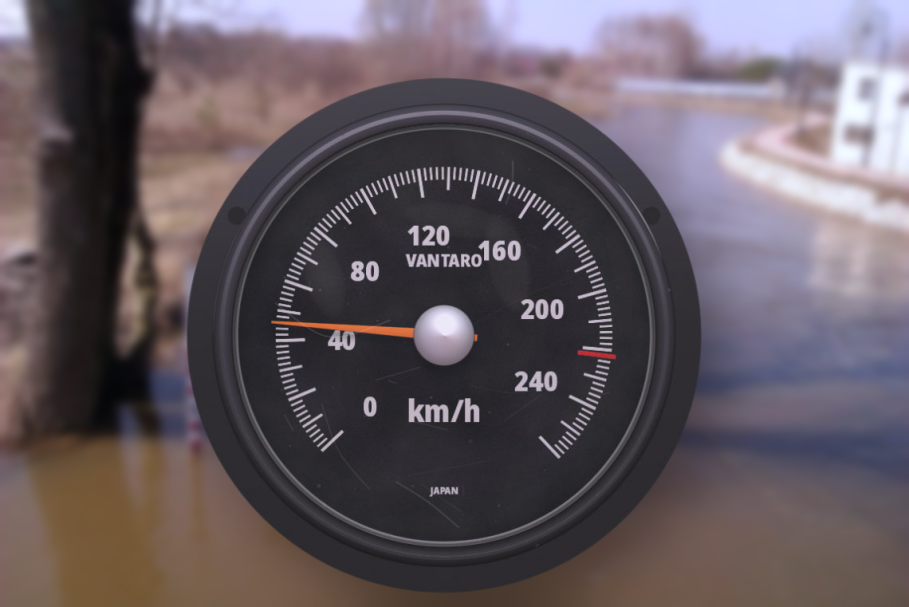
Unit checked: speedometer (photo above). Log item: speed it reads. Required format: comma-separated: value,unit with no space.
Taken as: 46,km/h
